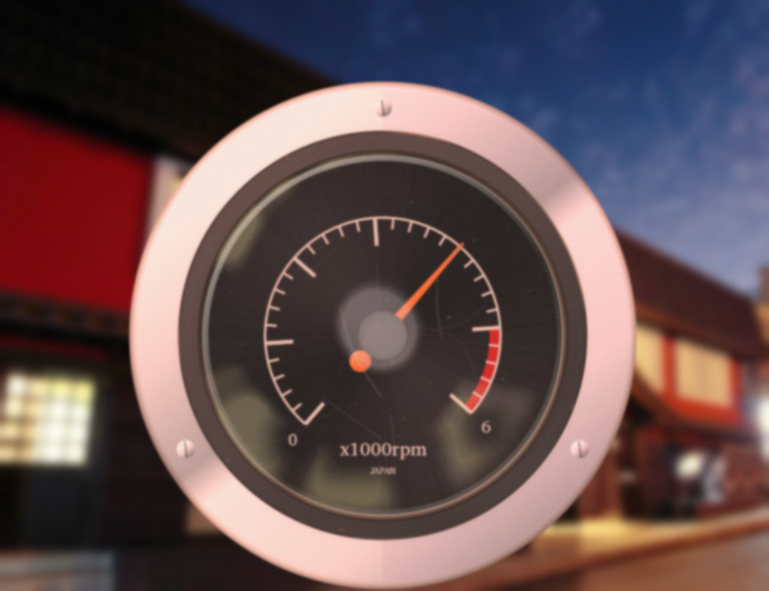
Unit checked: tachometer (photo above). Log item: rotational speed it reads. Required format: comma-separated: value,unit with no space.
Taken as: 4000,rpm
